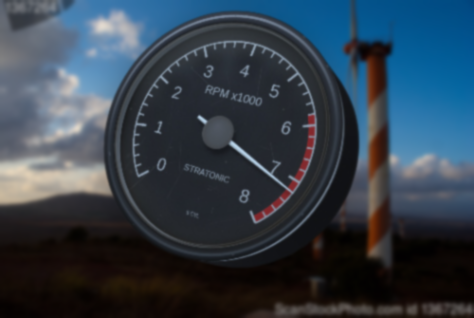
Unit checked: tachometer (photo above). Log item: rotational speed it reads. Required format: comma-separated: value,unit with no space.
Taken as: 7200,rpm
